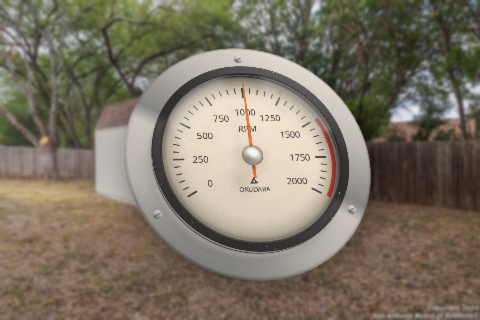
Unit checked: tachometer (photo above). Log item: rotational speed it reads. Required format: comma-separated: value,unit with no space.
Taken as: 1000,rpm
